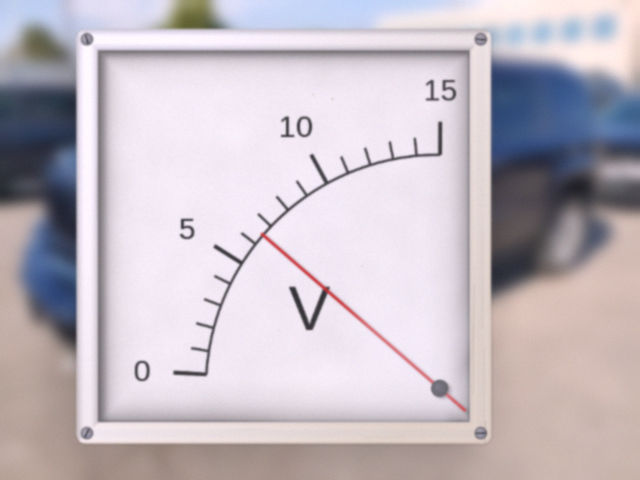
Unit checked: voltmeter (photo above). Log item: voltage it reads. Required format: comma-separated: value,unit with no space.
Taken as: 6.5,V
